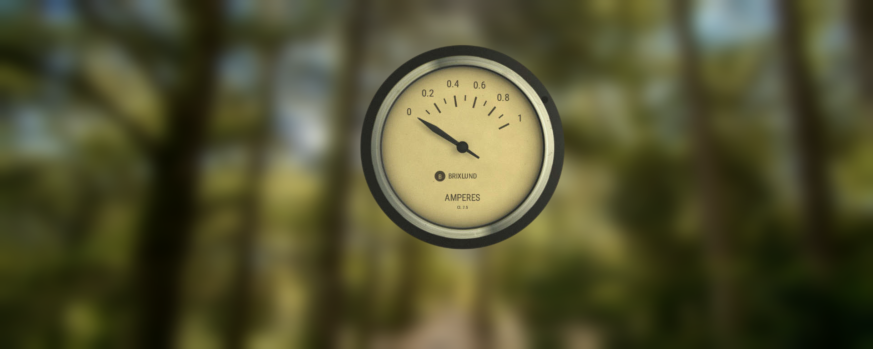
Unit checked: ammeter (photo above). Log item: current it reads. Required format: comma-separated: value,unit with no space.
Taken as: 0,A
